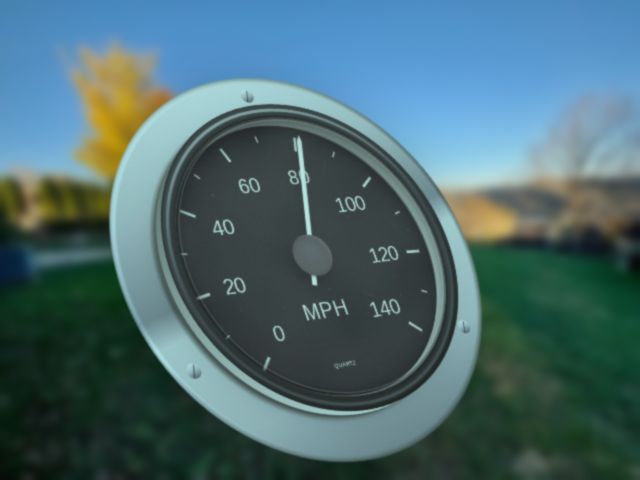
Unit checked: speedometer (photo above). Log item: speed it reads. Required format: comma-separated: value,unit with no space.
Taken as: 80,mph
